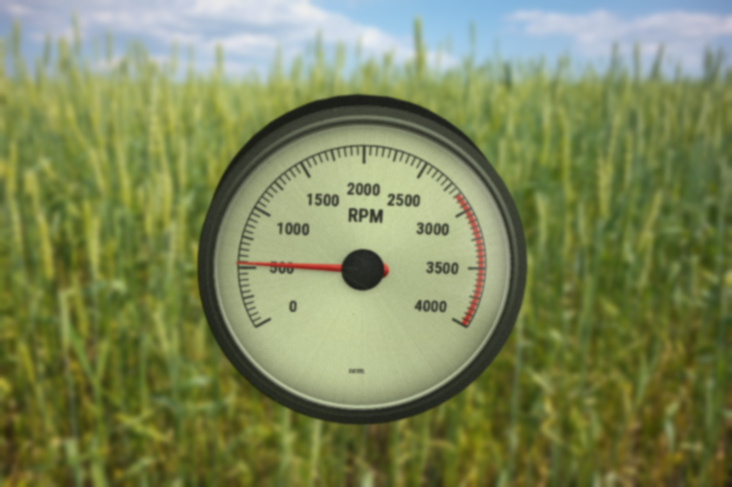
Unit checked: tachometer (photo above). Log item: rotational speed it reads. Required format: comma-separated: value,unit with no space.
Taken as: 550,rpm
